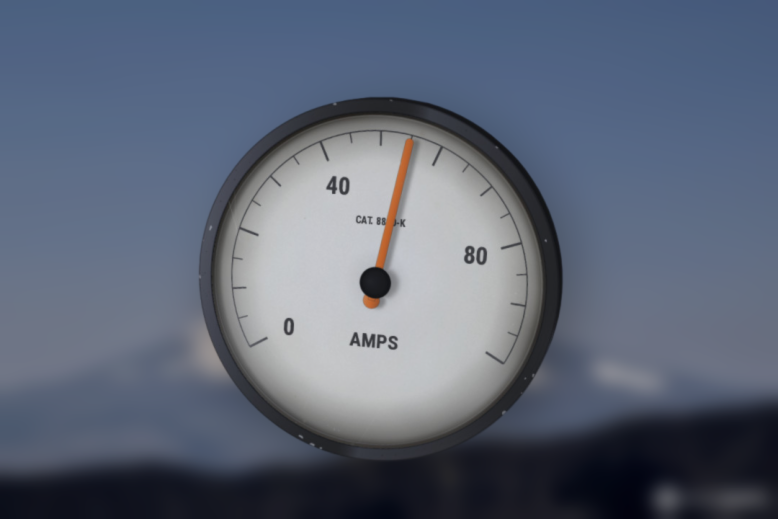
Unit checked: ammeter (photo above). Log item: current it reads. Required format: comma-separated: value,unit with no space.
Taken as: 55,A
